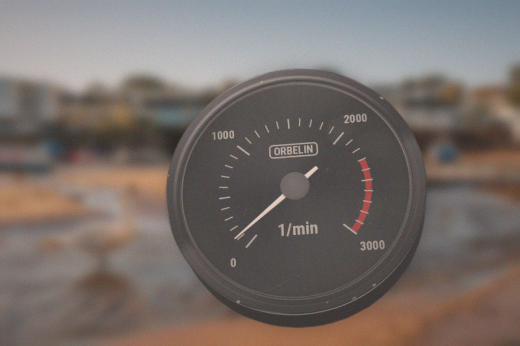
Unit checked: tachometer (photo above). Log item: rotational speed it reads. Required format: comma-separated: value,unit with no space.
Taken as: 100,rpm
